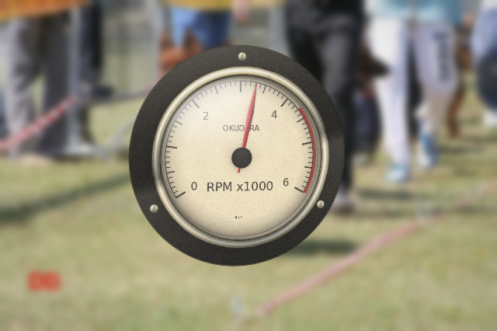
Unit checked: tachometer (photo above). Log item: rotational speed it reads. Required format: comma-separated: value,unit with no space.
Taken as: 3300,rpm
